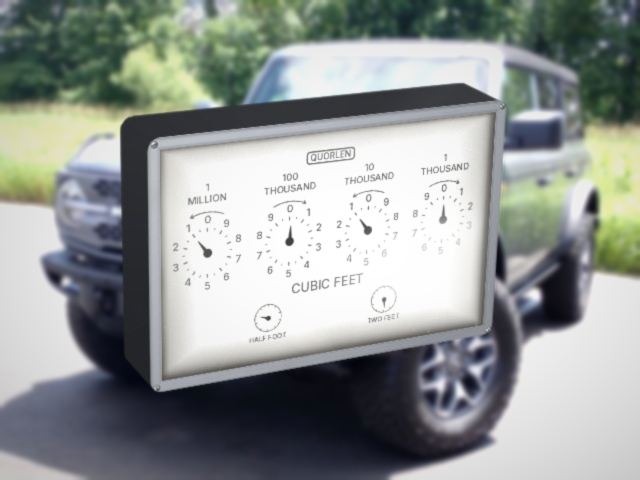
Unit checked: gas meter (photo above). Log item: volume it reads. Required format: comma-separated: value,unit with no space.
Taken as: 101000,ft³
